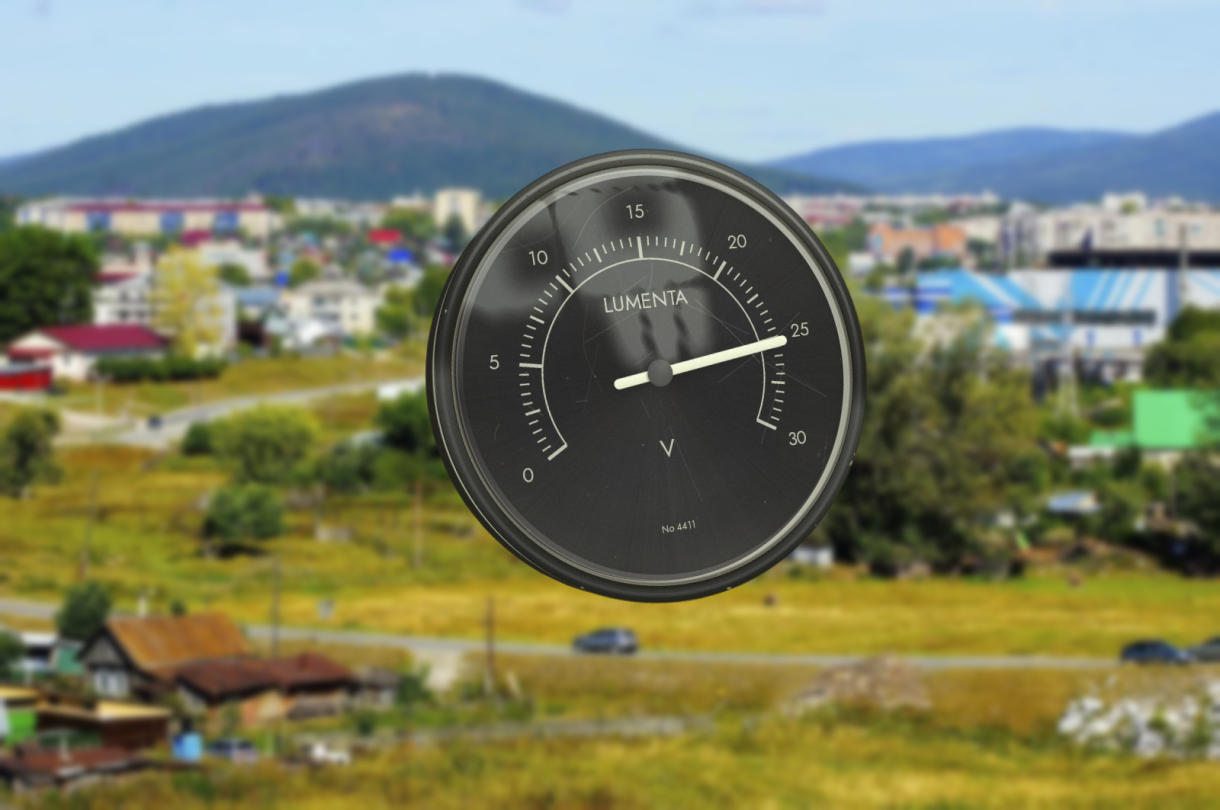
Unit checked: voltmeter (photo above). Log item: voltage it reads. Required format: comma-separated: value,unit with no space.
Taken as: 25.25,V
